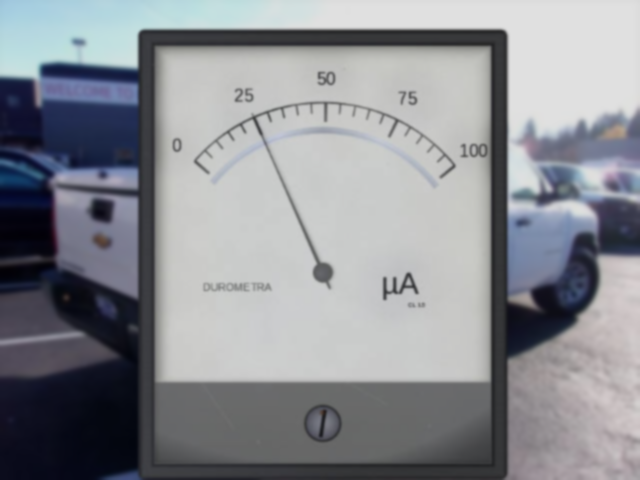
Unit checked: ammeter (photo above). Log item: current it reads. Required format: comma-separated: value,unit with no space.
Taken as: 25,µA
